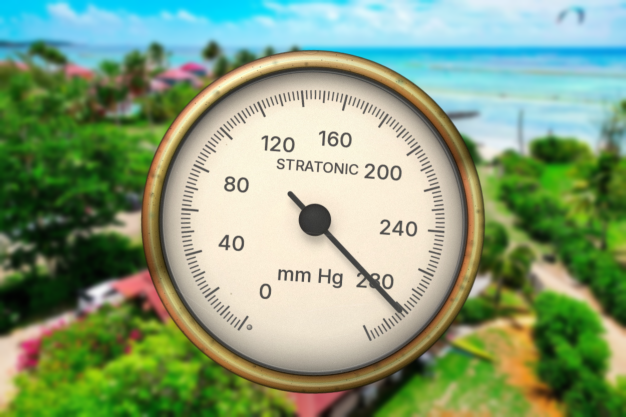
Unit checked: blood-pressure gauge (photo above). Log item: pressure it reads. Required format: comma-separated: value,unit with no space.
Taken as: 282,mmHg
